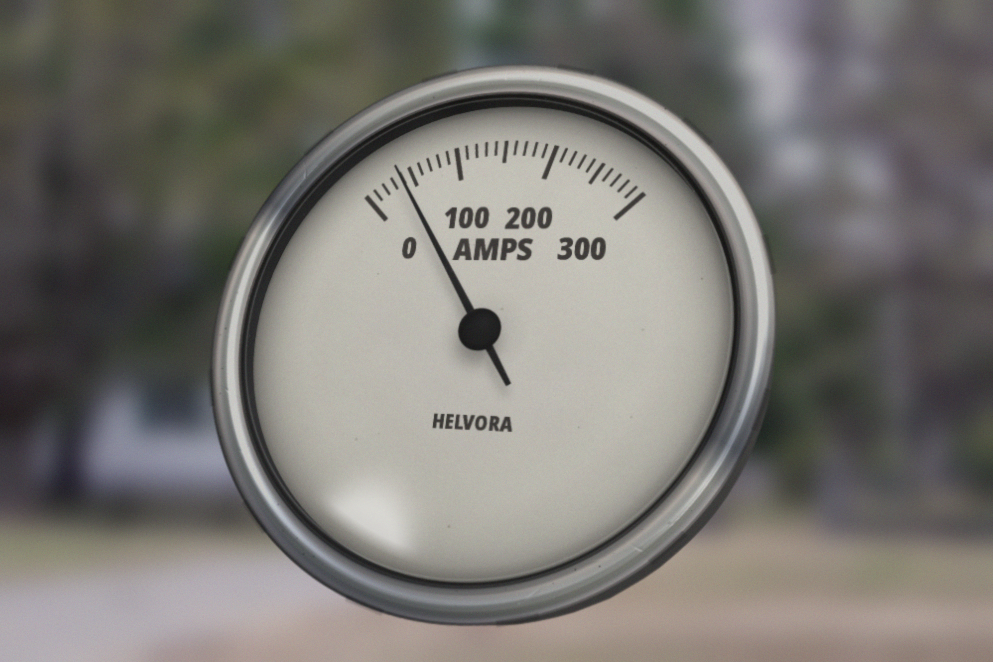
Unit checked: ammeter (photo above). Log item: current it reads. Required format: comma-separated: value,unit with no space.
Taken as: 40,A
